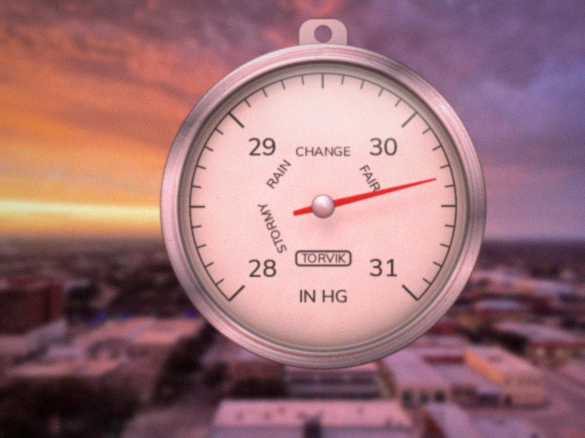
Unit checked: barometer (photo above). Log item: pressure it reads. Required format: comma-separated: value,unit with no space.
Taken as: 30.35,inHg
